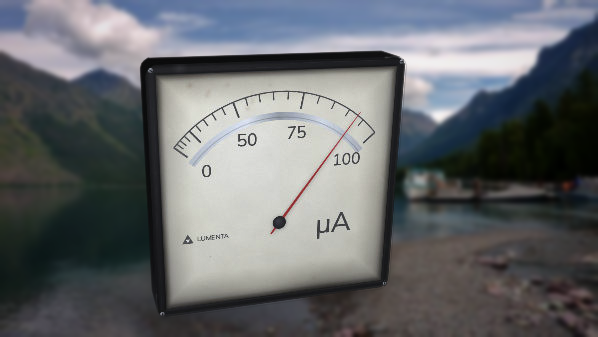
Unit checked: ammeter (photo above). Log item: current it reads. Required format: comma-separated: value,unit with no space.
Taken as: 92.5,µA
